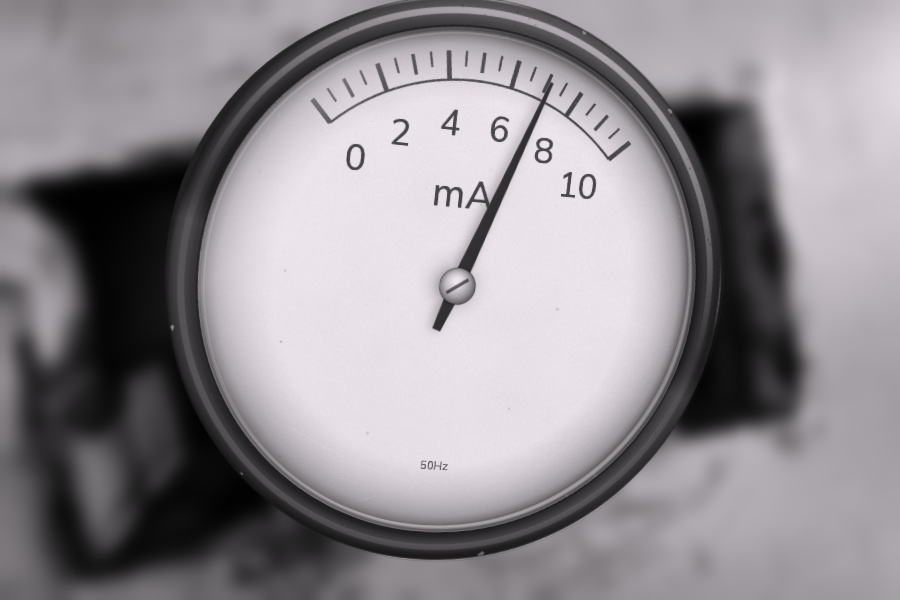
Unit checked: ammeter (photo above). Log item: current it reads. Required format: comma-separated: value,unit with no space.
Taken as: 7,mA
